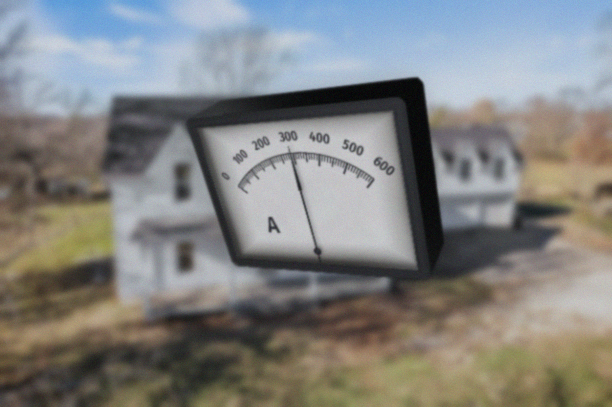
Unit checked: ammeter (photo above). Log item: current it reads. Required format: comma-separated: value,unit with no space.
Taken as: 300,A
